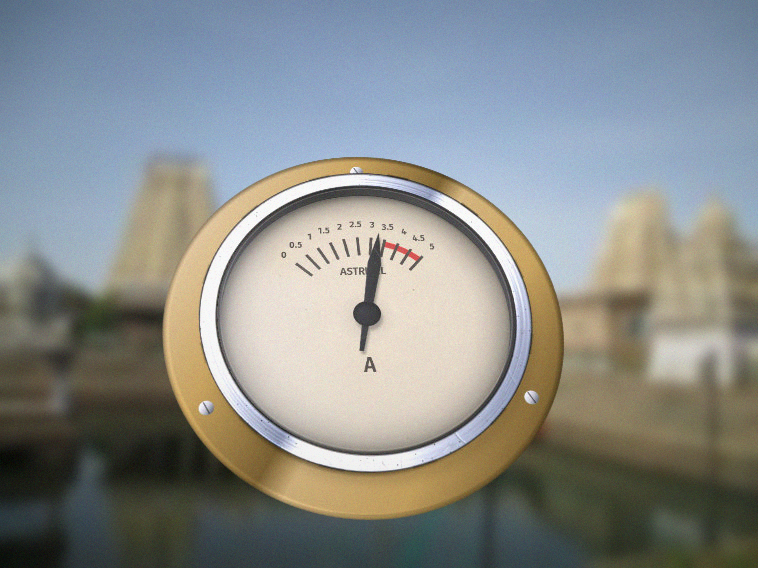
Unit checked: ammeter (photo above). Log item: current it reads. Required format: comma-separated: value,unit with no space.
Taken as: 3.25,A
